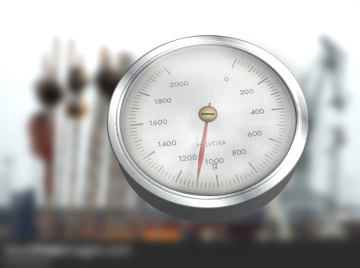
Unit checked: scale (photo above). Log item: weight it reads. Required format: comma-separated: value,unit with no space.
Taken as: 1100,g
